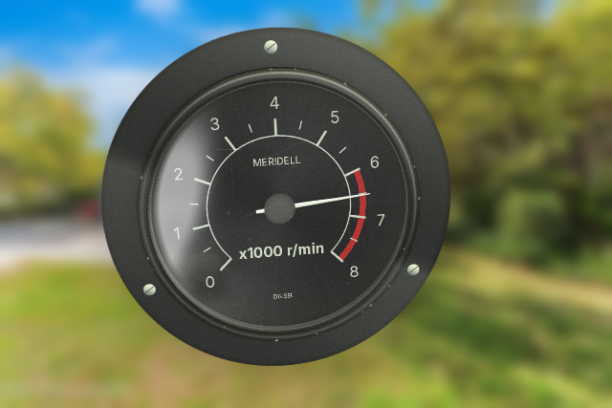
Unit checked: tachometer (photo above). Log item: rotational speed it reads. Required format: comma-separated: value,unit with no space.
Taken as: 6500,rpm
